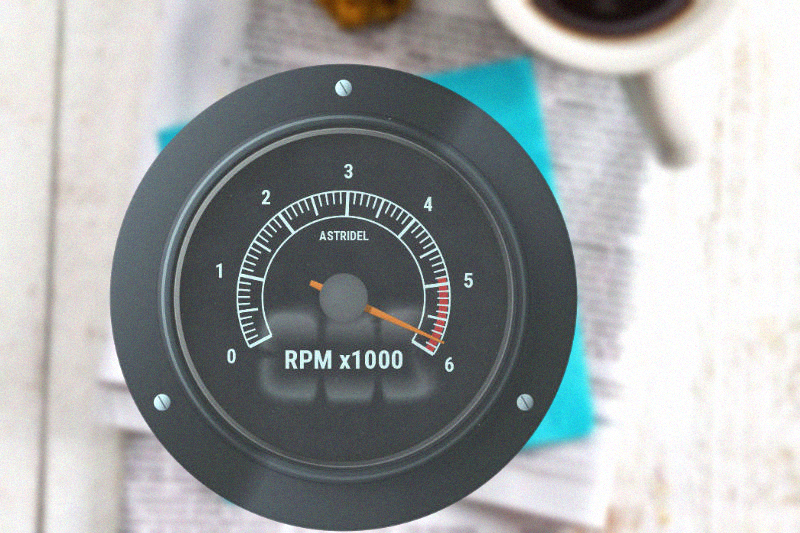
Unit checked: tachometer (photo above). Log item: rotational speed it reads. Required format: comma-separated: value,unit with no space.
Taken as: 5800,rpm
